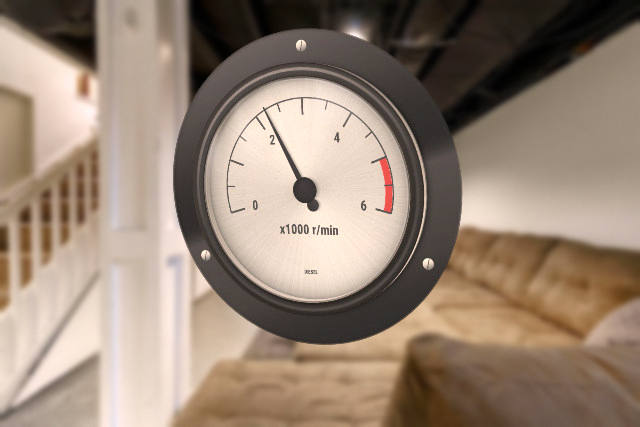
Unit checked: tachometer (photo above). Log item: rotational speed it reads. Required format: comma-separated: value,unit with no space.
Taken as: 2250,rpm
